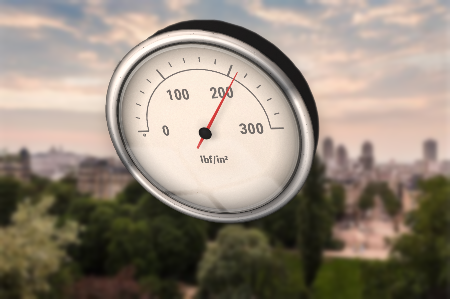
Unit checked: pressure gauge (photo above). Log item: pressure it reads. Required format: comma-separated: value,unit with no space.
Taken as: 210,psi
